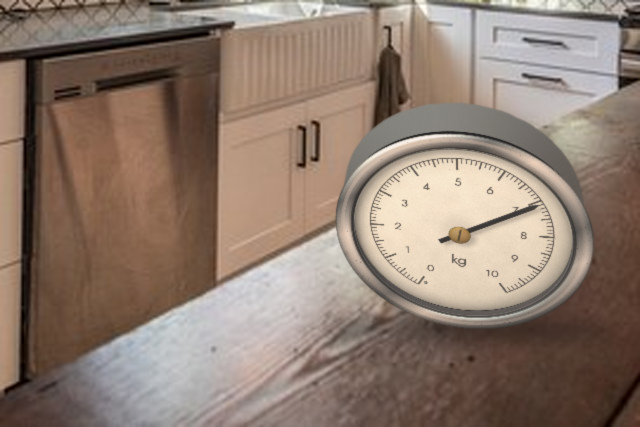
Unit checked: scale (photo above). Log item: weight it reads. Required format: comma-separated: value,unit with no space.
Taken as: 7,kg
